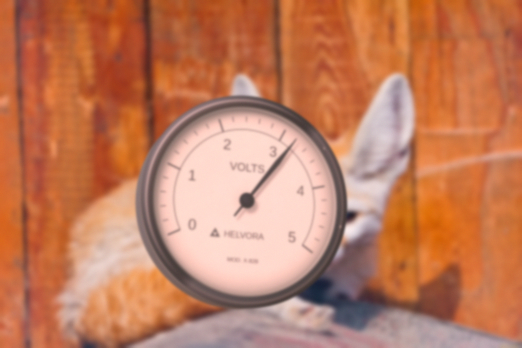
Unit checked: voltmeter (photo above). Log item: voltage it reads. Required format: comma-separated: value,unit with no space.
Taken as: 3.2,V
